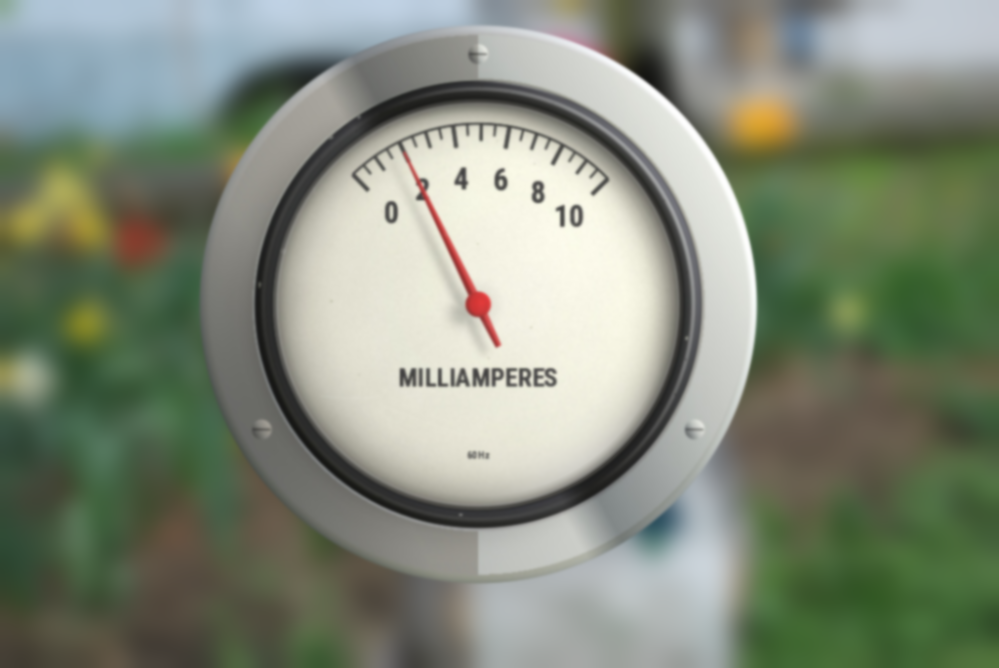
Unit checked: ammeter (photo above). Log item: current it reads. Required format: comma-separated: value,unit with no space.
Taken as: 2,mA
